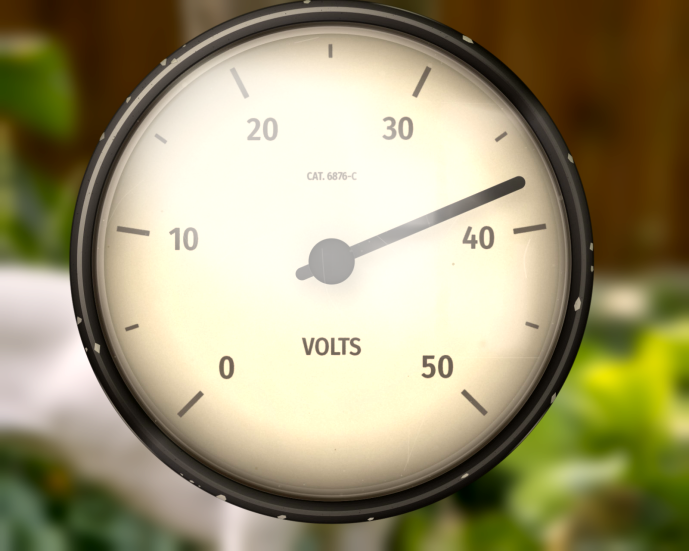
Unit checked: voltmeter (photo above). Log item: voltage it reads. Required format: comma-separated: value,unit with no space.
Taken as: 37.5,V
